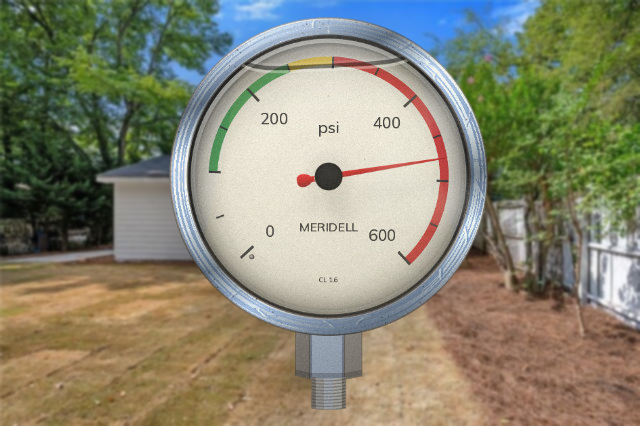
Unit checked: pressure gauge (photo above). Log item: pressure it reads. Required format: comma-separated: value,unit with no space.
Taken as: 475,psi
